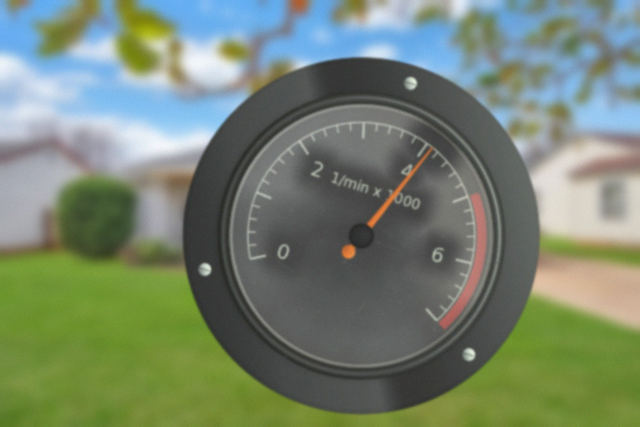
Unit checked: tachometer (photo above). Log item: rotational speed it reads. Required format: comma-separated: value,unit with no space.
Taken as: 4100,rpm
